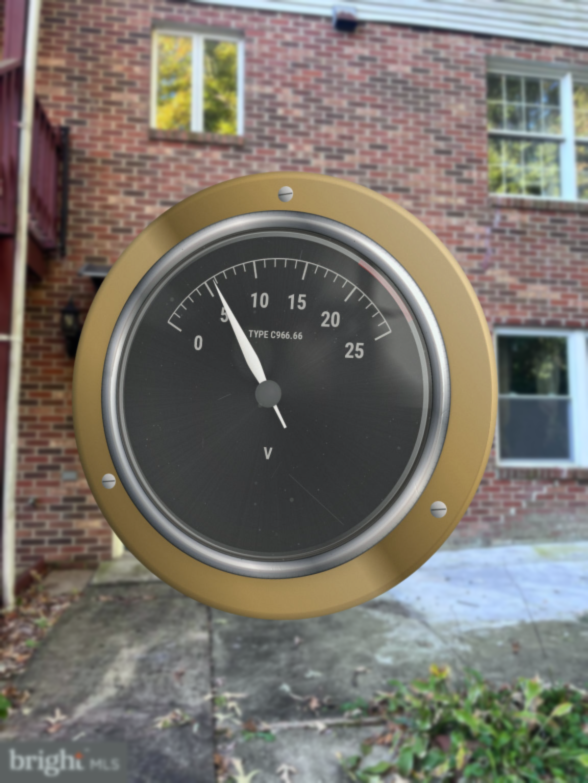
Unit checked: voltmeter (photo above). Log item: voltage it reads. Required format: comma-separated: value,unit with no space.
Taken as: 6,V
